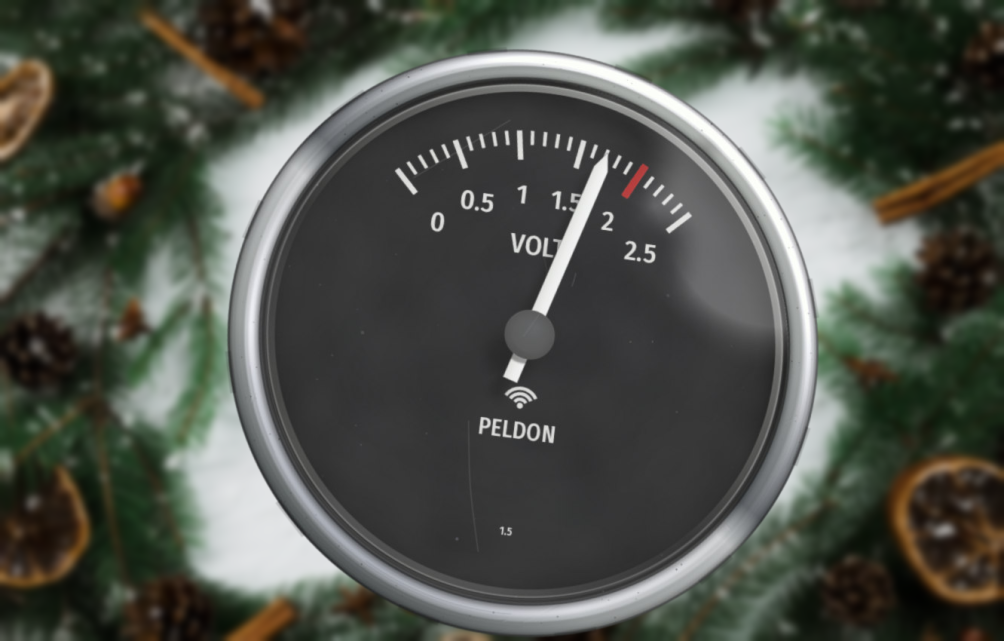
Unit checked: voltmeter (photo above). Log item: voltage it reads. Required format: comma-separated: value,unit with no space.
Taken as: 1.7,V
